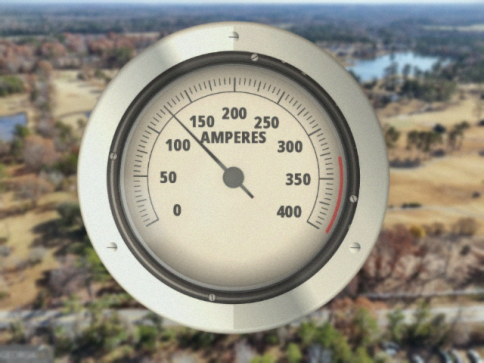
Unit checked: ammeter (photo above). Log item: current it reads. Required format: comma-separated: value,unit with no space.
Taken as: 125,A
